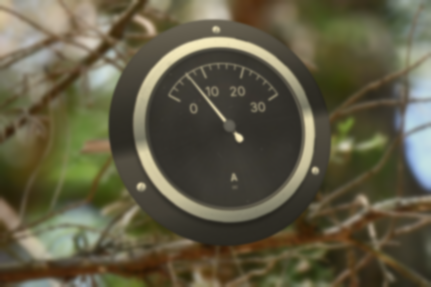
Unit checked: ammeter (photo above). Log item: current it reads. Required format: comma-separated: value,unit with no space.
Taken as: 6,A
